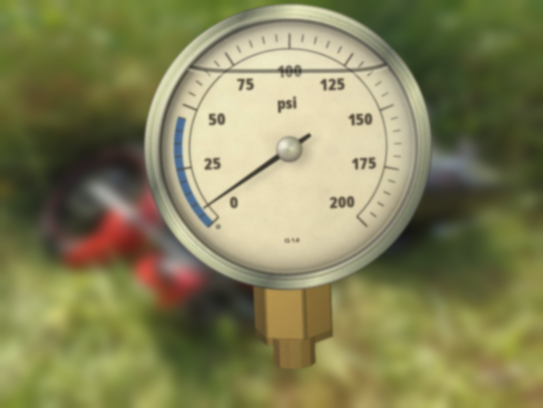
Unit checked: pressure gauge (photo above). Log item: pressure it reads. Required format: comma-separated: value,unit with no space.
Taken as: 7.5,psi
